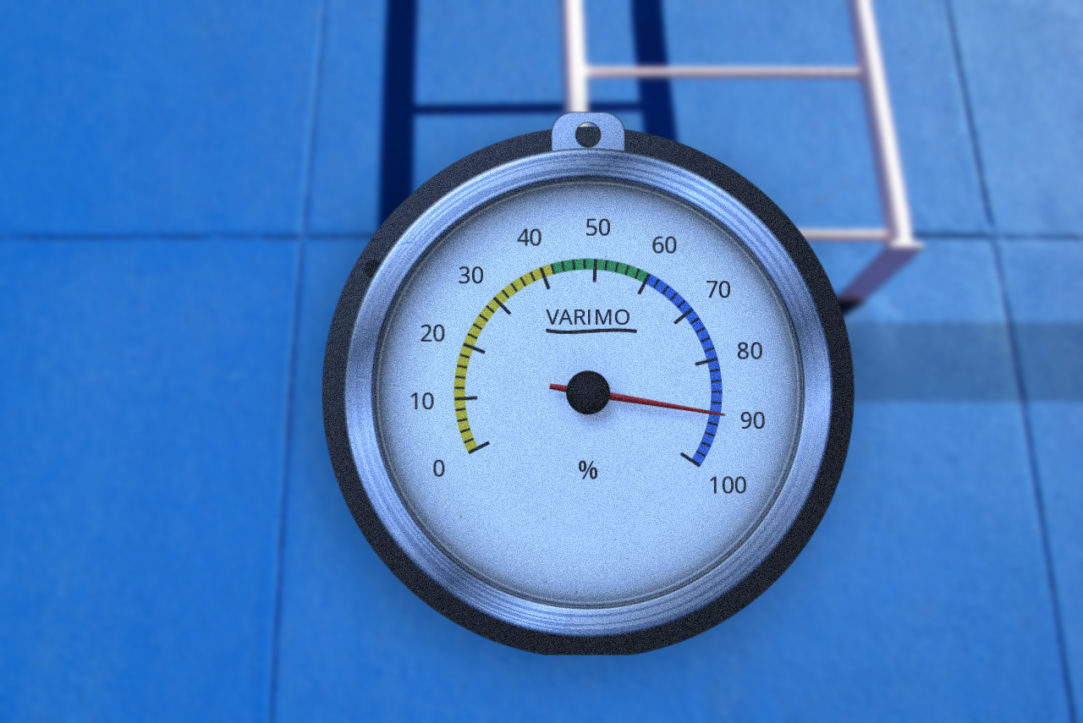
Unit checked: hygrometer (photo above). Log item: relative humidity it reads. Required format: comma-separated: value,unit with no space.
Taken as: 90,%
